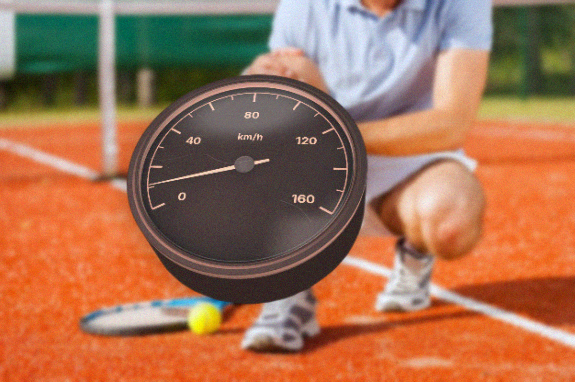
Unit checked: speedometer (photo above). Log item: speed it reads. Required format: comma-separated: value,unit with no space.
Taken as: 10,km/h
